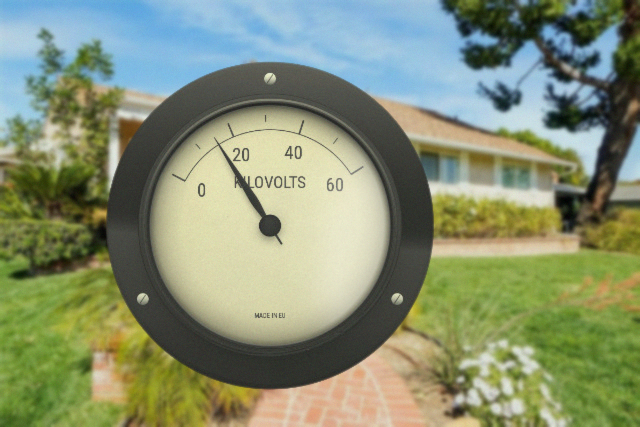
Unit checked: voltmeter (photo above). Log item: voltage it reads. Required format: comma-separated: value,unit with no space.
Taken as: 15,kV
